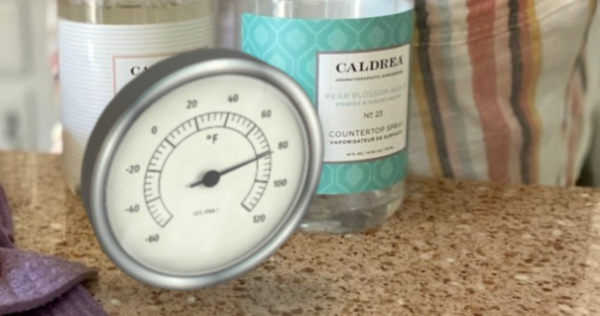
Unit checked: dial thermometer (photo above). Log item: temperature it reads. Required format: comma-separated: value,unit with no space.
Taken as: 80,°F
